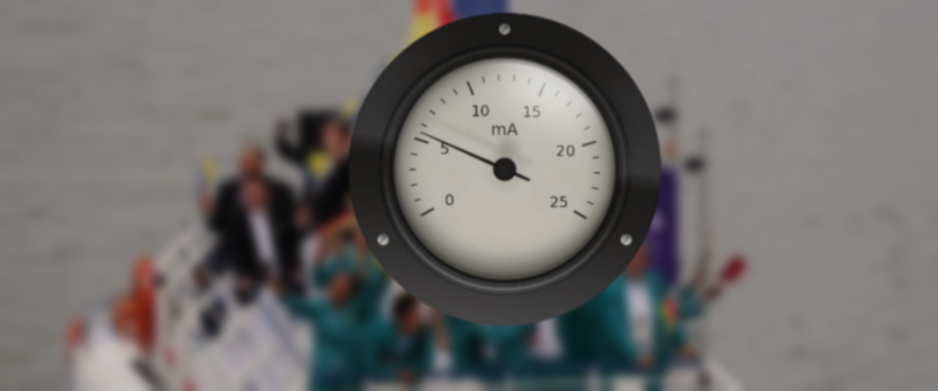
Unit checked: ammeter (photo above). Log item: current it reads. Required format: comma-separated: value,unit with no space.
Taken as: 5.5,mA
